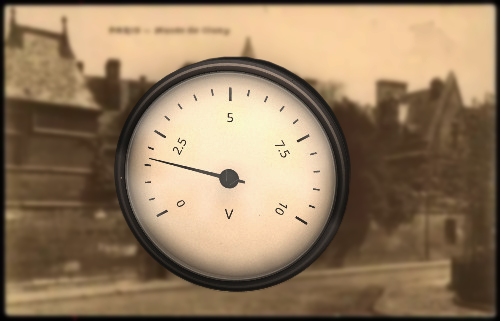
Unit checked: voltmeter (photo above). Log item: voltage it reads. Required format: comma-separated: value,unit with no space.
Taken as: 1.75,V
